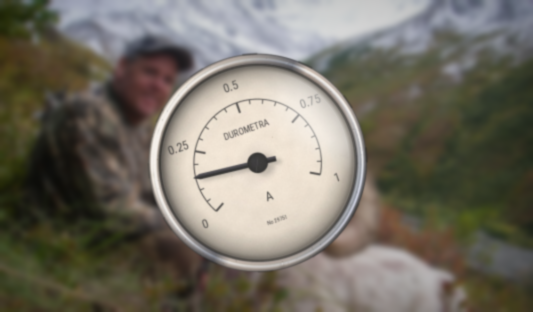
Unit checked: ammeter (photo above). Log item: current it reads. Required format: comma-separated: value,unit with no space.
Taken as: 0.15,A
